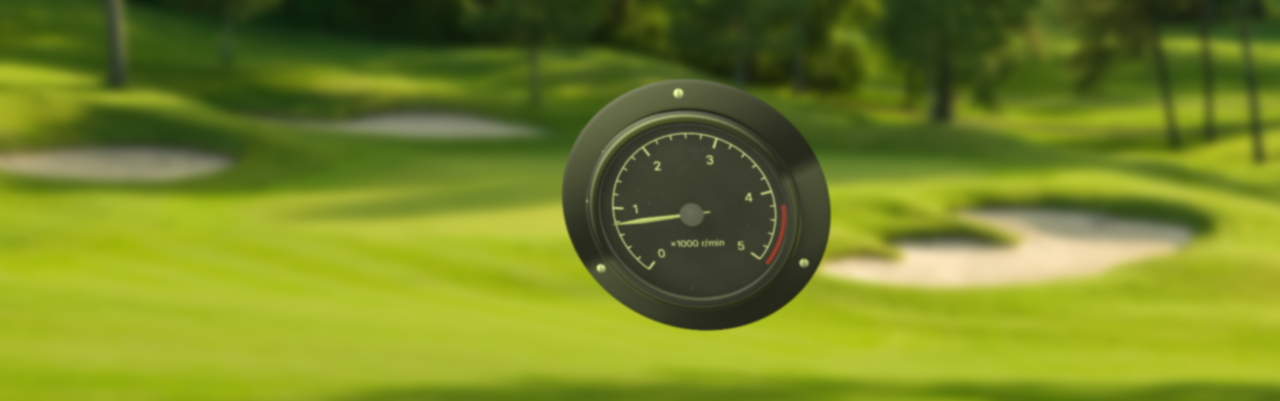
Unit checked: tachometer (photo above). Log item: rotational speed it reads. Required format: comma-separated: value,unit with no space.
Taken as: 800,rpm
